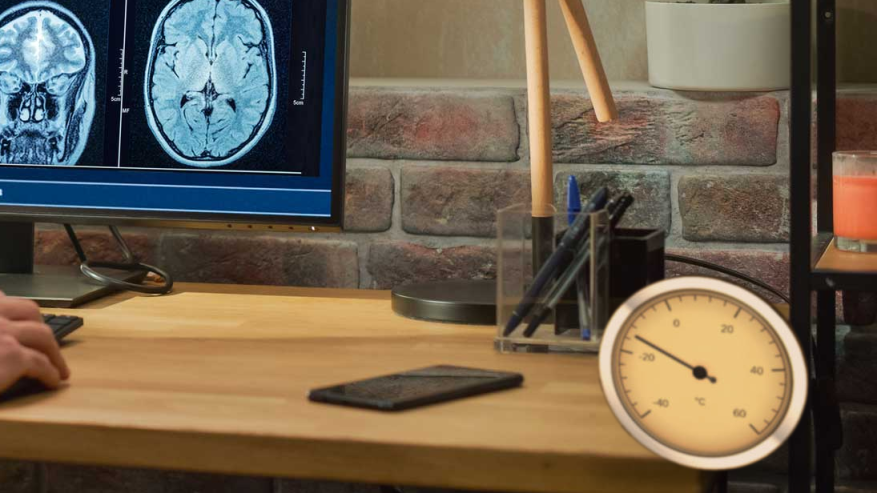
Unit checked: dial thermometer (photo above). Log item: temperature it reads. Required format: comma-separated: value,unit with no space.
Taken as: -14,°C
